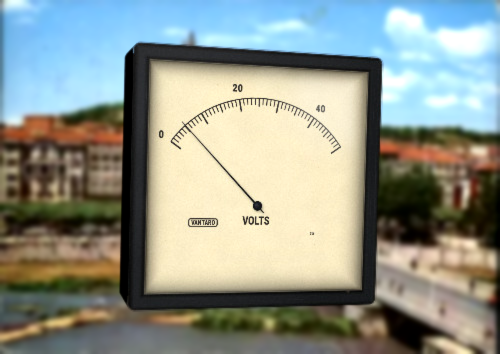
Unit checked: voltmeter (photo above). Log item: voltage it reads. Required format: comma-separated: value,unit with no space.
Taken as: 5,V
